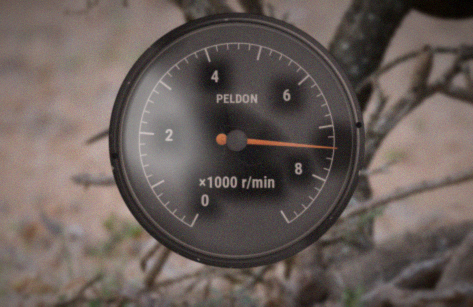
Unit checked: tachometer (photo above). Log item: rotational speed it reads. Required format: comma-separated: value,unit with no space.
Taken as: 7400,rpm
